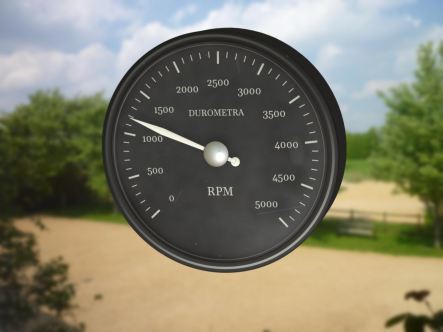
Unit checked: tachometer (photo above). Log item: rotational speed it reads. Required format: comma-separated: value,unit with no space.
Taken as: 1200,rpm
